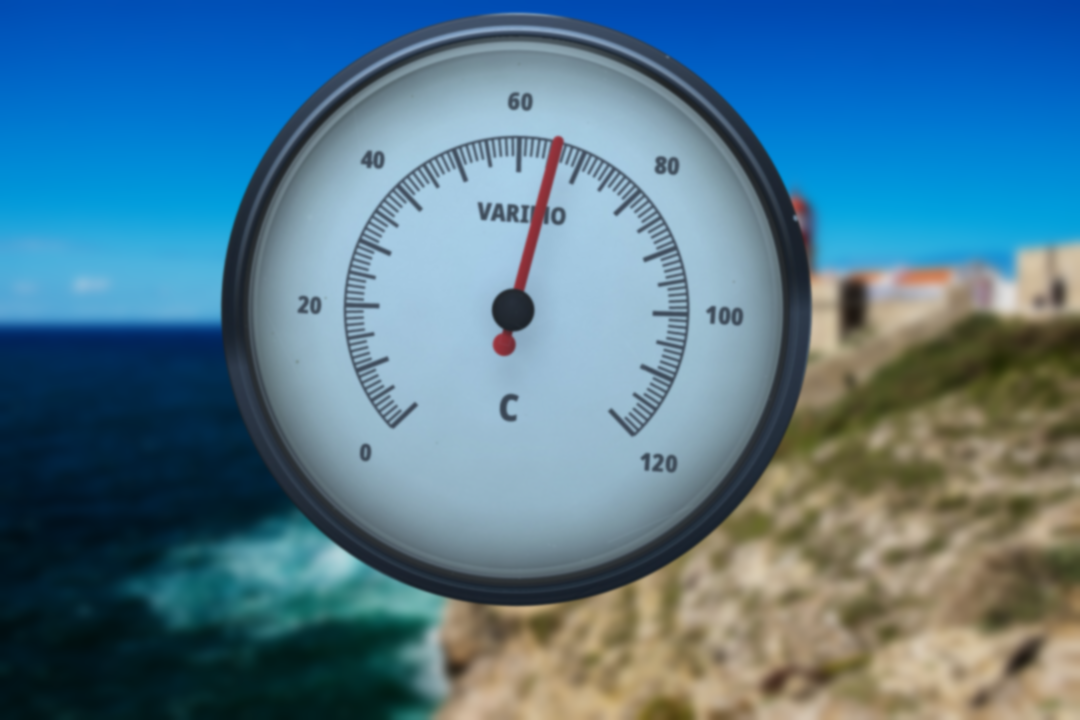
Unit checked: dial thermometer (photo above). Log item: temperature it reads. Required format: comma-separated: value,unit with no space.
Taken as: 66,°C
